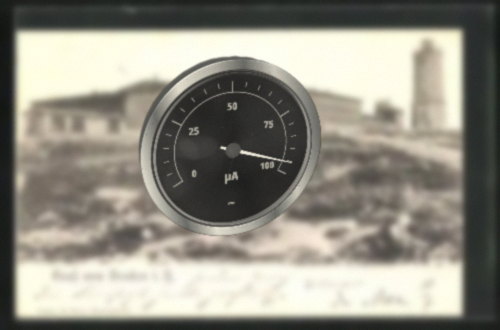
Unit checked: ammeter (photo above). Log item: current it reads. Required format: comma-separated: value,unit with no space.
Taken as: 95,µA
